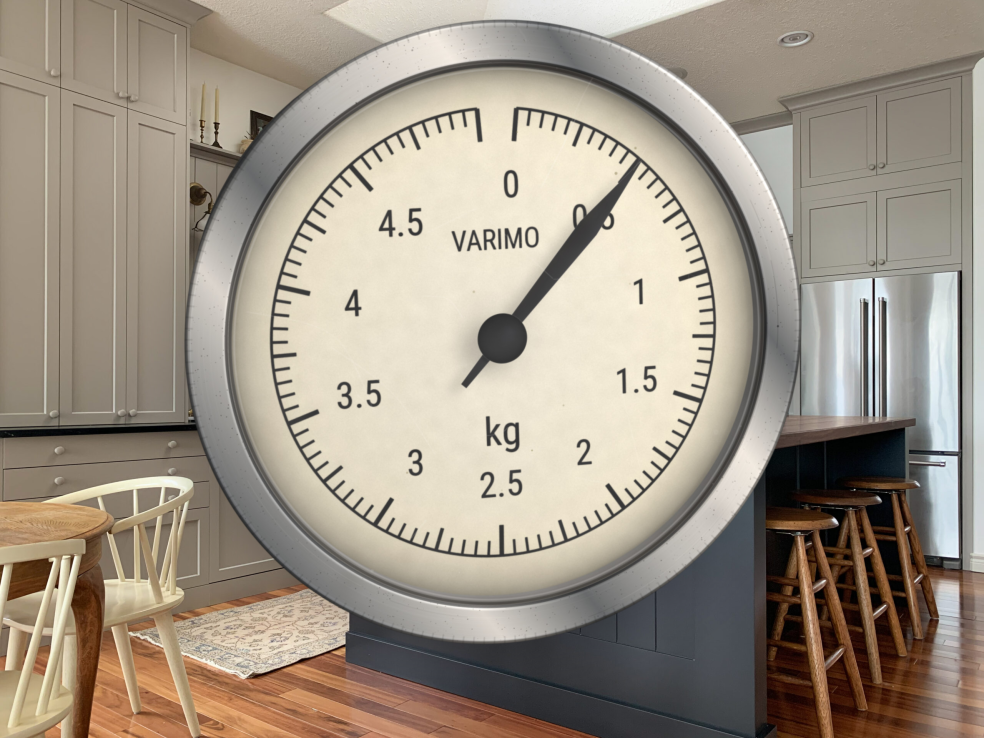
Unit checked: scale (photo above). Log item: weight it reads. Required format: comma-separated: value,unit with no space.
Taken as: 0.5,kg
